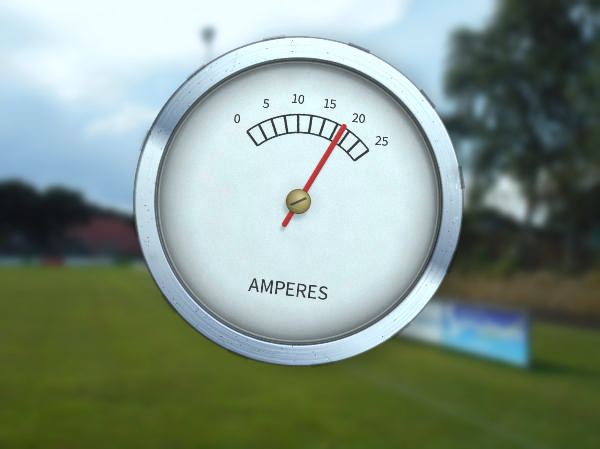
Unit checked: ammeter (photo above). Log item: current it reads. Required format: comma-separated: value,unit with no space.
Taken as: 18.75,A
